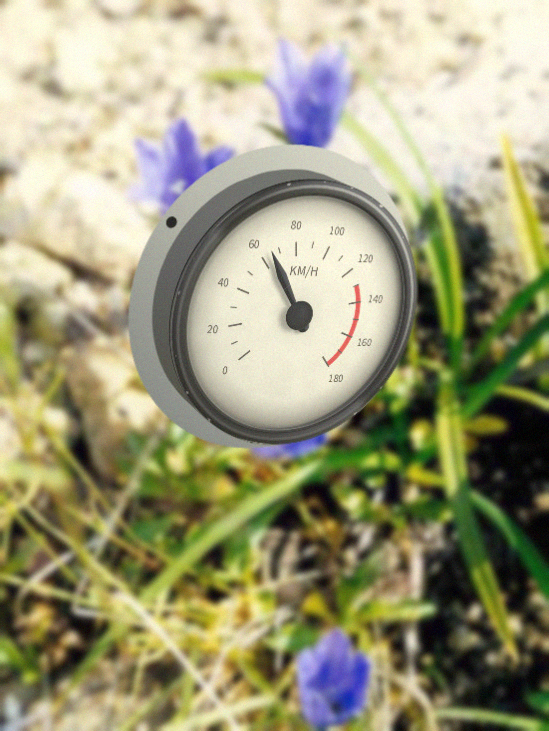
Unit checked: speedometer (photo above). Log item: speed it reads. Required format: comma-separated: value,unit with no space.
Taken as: 65,km/h
